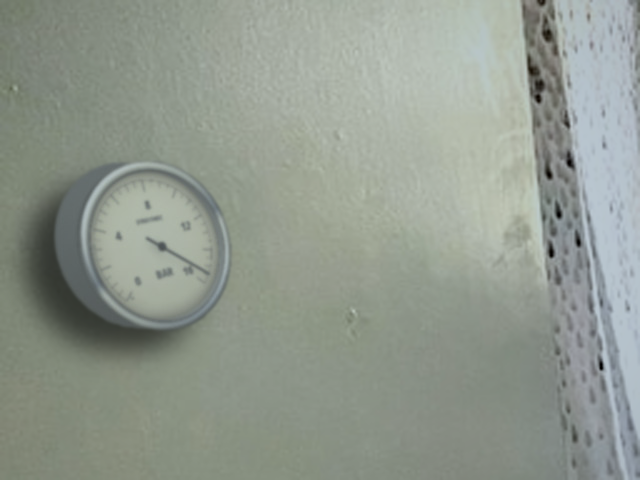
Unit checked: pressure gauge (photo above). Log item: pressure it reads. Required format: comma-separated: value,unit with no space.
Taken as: 15.5,bar
